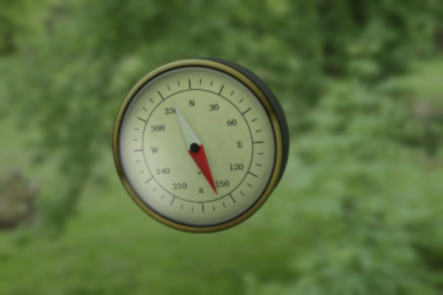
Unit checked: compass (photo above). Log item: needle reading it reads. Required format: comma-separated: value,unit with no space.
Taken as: 160,°
